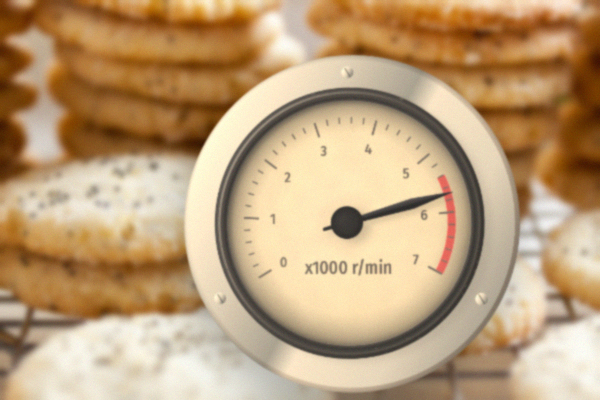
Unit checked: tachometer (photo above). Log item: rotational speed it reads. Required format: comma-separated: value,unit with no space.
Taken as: 5700,rpm
